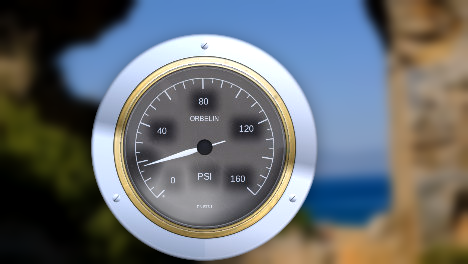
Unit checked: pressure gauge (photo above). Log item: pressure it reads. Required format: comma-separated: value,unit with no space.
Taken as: 17.5,psi
